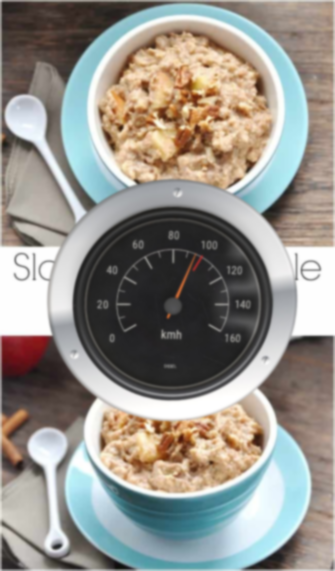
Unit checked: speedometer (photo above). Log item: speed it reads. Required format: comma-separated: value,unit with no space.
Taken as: 95,km/h
